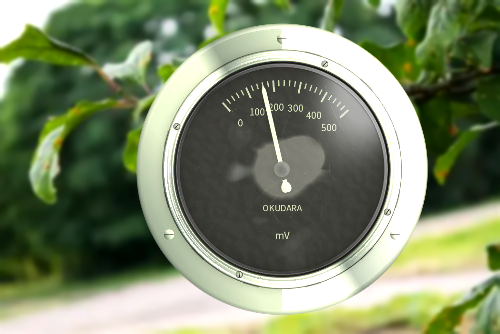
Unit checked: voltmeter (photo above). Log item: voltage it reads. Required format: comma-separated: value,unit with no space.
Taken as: 160,mV
